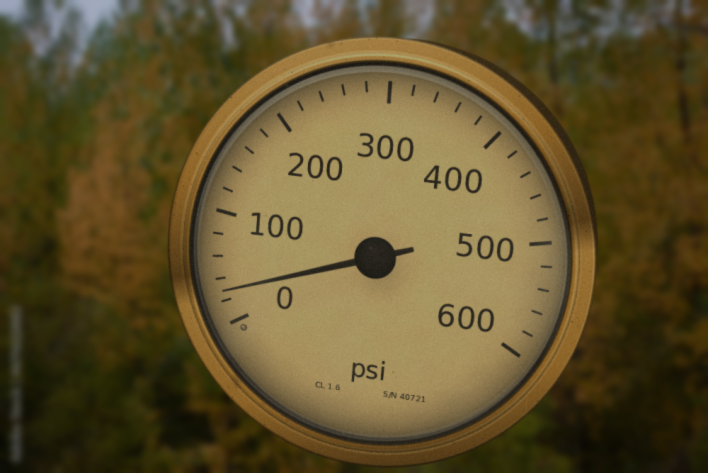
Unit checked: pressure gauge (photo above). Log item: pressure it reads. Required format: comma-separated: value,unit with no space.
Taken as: 30,psi
